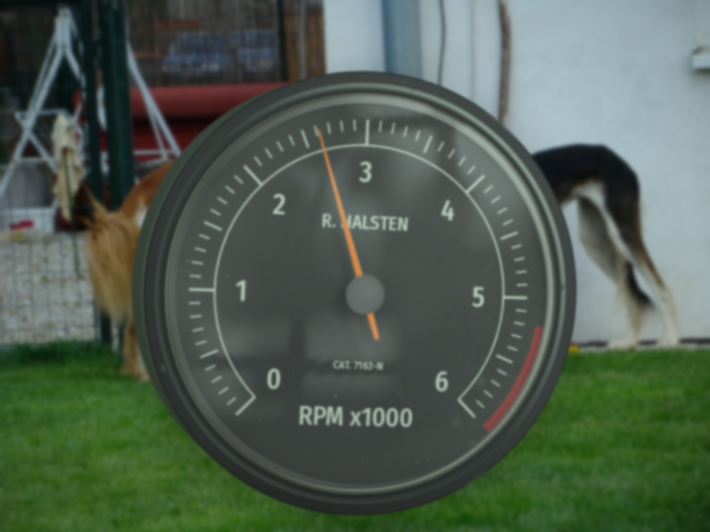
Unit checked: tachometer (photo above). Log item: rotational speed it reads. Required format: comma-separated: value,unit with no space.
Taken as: 2600,rpm
